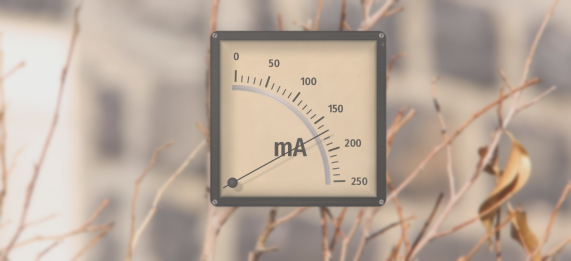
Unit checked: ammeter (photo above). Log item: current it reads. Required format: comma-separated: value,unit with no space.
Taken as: 170,mA
